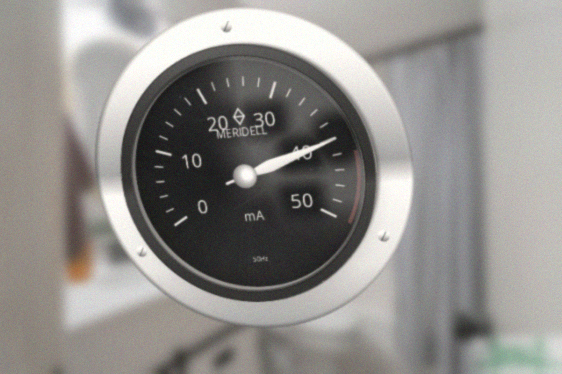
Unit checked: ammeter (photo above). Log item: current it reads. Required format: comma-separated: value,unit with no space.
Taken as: 40,mA
